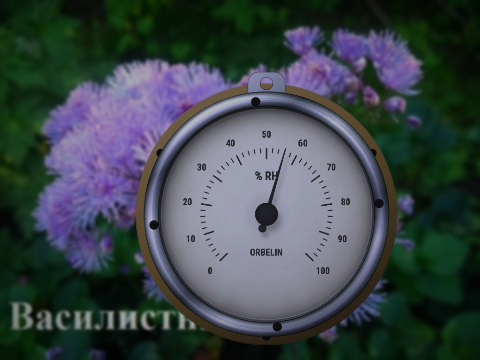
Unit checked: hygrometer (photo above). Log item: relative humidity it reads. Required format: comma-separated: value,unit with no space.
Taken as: 56,%
